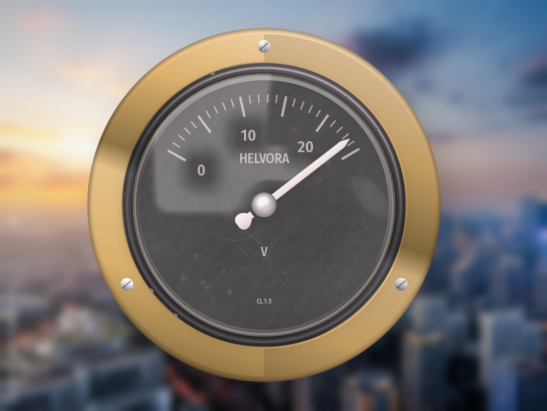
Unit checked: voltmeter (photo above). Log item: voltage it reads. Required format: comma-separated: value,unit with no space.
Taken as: 23.5,V
